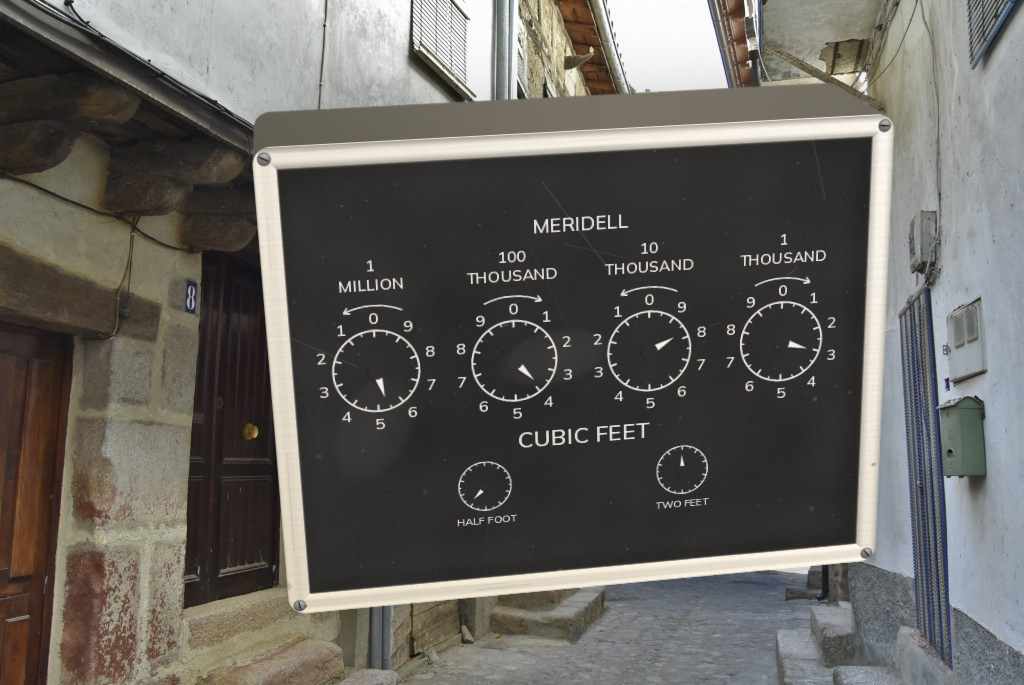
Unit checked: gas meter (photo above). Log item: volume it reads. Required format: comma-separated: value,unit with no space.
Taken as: 538300,ft³
